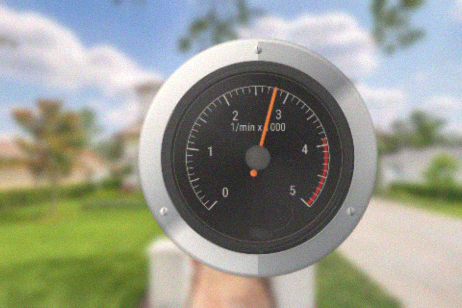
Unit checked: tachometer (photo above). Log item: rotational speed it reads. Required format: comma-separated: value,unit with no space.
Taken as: 2800,rpm
